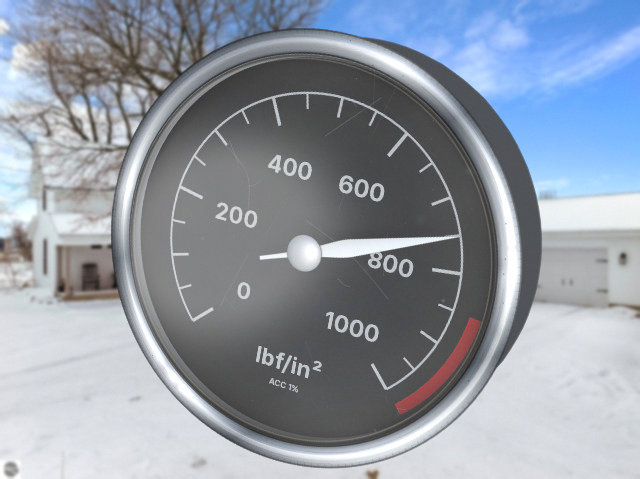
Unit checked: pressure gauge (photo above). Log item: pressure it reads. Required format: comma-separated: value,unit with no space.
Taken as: 750,psi
